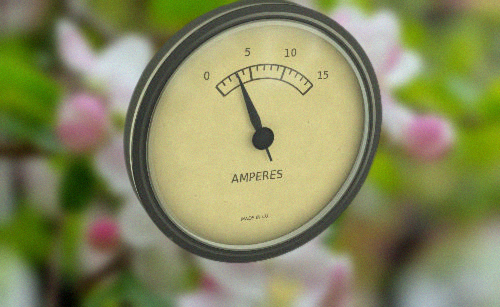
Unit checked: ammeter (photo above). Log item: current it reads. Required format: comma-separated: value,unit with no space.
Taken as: 3,A
